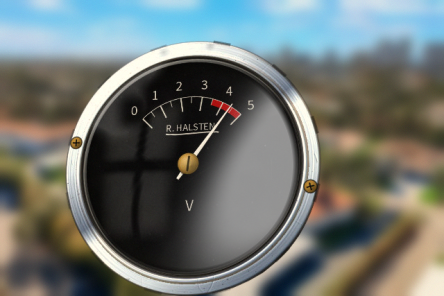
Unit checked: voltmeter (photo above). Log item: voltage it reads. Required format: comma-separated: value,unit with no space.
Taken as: 4.5,V
